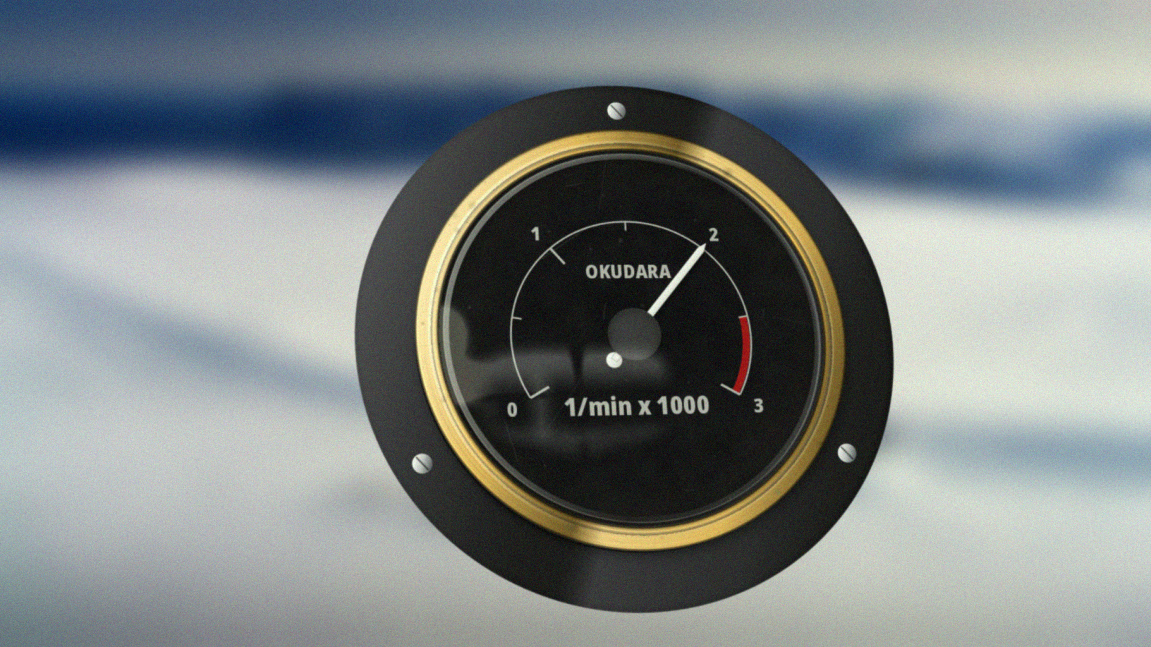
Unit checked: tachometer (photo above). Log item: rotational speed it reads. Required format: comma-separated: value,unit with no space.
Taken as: 2000,rpm
